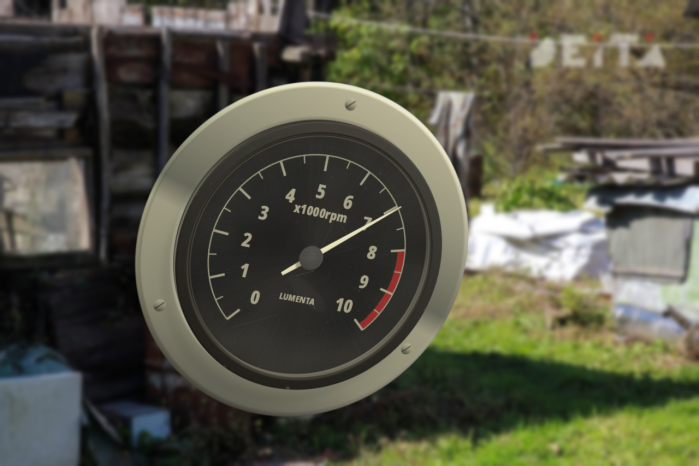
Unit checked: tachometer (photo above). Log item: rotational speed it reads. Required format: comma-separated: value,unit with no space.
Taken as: 7000,rpm
